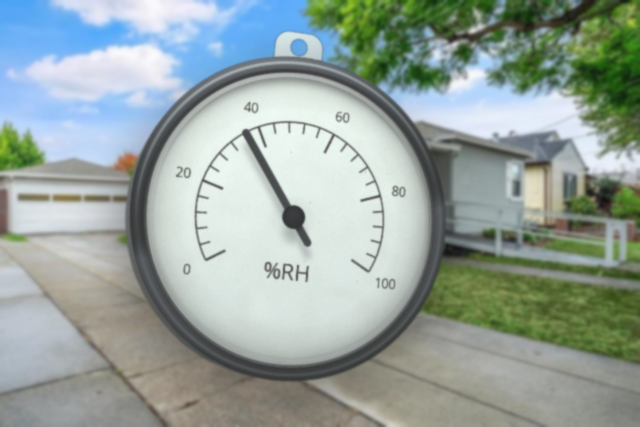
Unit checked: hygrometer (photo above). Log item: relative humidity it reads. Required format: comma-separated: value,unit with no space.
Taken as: 36,%
